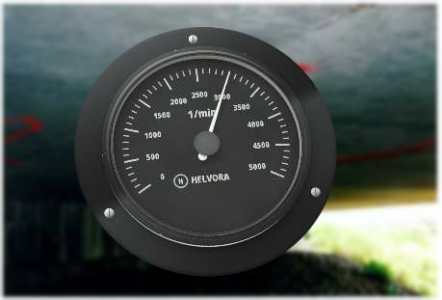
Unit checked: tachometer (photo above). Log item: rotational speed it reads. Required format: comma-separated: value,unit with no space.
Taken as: 3000,rpm
